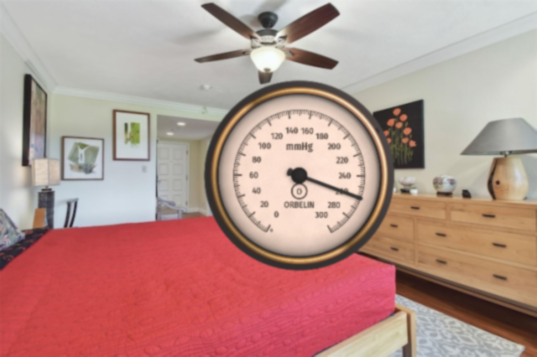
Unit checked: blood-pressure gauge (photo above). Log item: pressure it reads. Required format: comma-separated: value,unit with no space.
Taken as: 260,mmHg
